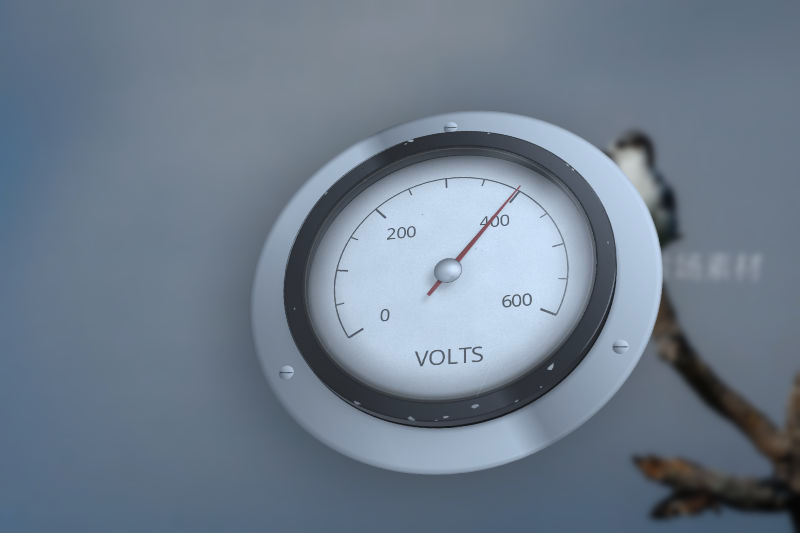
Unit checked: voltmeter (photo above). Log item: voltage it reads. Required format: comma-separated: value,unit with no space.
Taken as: 400,V
